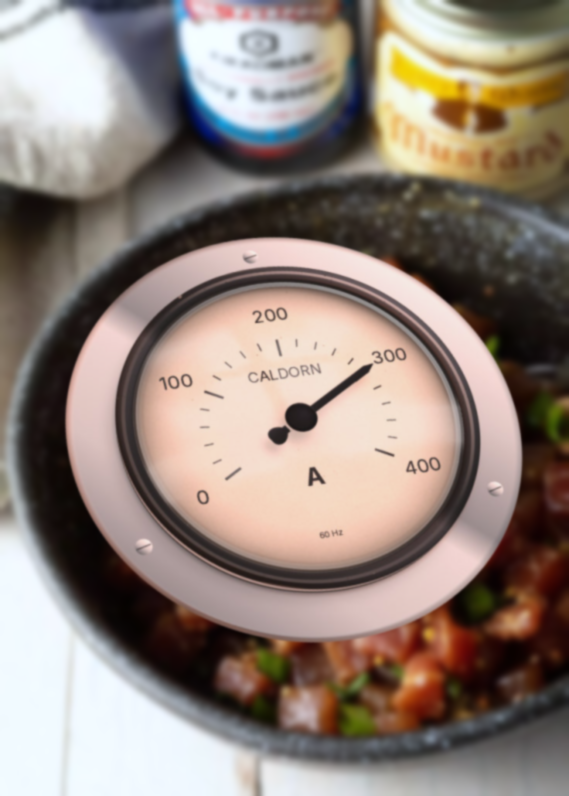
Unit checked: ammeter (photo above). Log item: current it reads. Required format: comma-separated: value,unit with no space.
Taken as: 300,A
